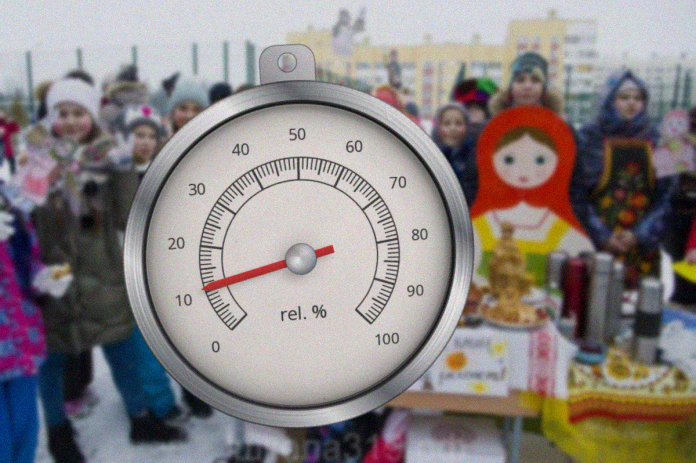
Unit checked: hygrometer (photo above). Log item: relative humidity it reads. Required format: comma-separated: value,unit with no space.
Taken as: 11,%
